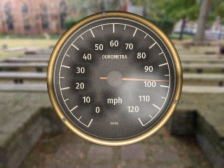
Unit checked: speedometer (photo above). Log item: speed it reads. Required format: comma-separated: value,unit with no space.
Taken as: 97.5,mph
